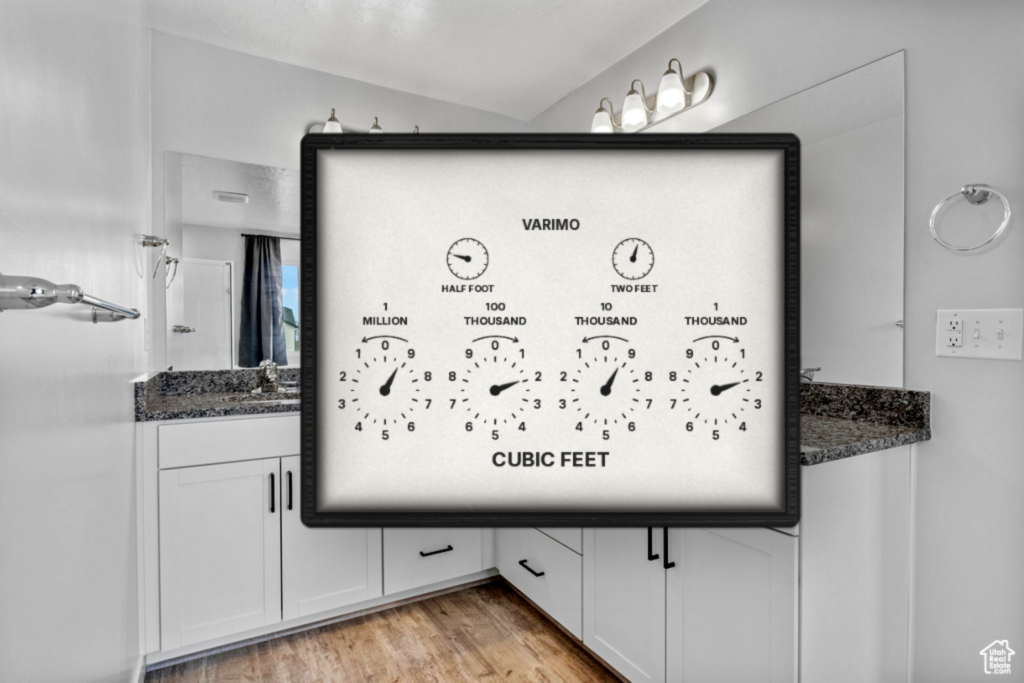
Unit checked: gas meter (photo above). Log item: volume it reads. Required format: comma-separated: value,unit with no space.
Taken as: 919200,ft³
